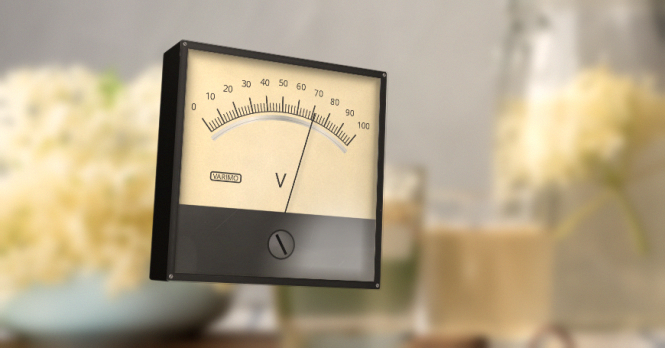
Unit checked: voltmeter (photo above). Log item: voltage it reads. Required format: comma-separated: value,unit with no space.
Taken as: 70,V
